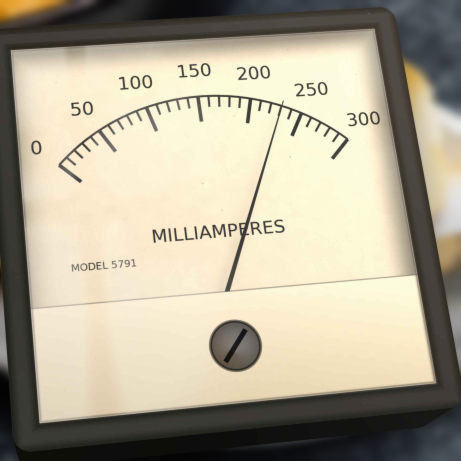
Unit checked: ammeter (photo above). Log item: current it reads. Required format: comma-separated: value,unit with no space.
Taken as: 230,mA
